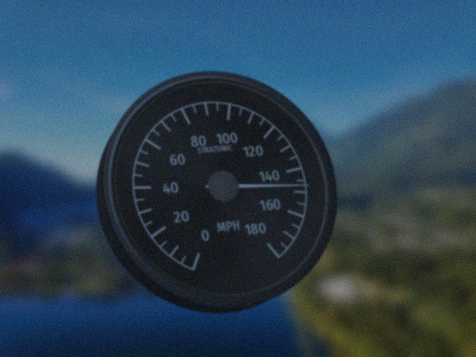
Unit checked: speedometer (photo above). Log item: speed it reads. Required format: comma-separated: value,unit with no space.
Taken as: 147.5,mph
